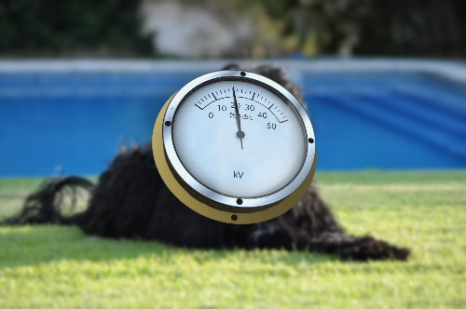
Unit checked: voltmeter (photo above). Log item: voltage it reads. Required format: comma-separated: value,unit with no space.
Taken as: 20,kV
